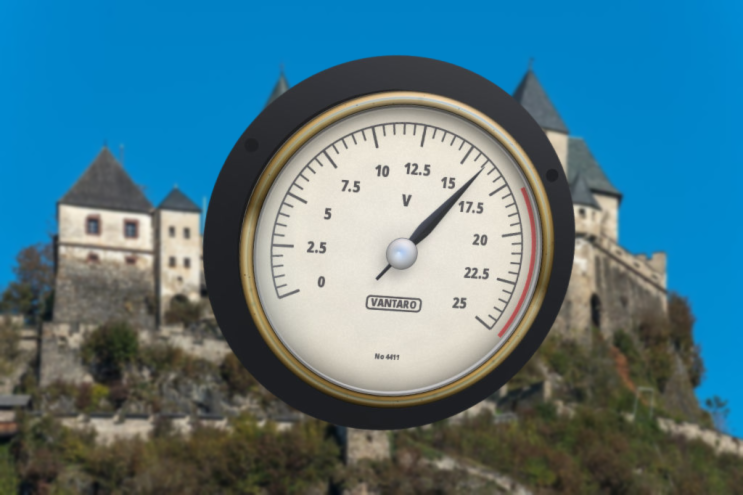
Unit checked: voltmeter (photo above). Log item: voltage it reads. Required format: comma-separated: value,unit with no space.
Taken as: 16,V
